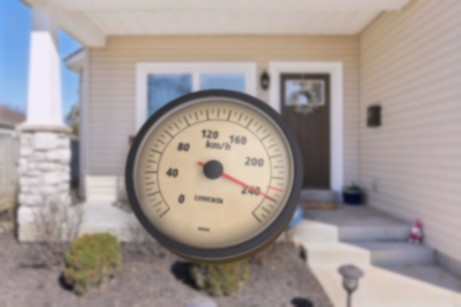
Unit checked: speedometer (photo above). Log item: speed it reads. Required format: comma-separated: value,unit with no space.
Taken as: 240,km/h
